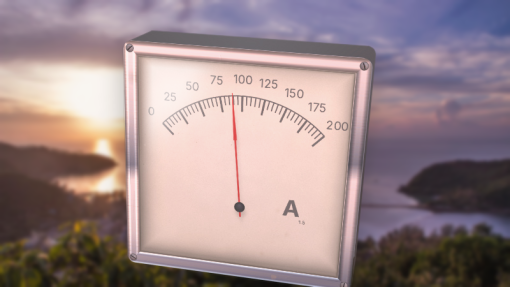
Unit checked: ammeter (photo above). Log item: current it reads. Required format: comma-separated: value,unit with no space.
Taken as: 90,A
